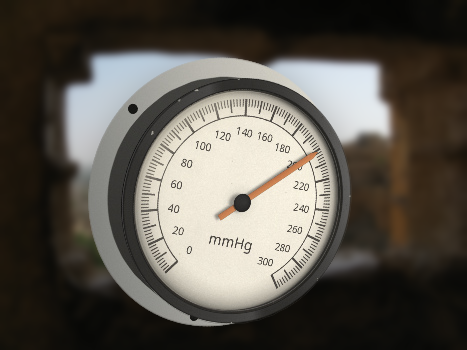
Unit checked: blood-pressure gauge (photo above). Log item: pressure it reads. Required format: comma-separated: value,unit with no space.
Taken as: 200,mmHg
